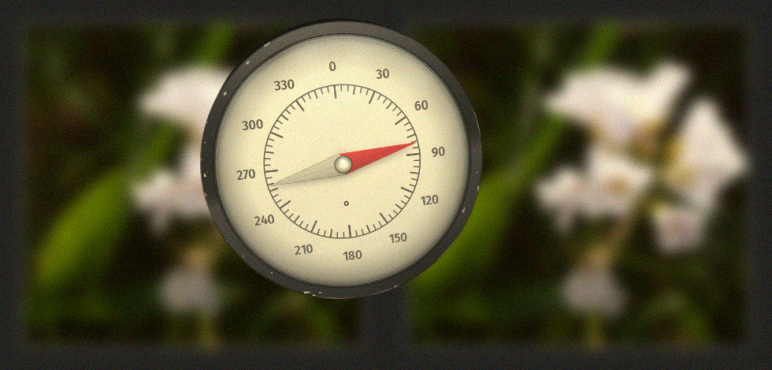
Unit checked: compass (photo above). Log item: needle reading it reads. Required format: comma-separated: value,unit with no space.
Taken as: 80,°
